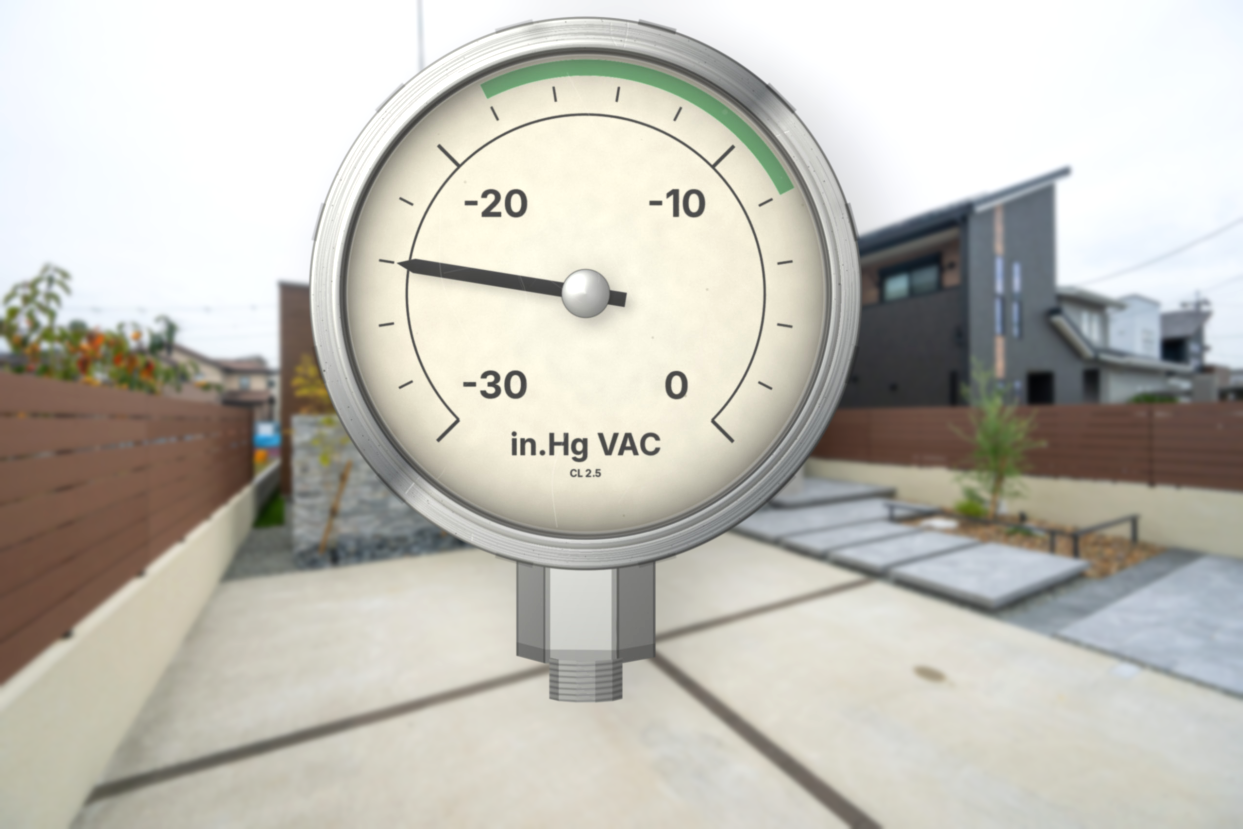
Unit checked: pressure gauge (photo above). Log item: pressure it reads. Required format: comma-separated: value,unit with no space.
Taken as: -24,inHg
